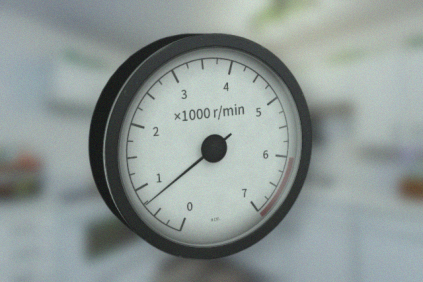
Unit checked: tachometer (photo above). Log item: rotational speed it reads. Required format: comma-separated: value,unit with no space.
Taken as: 750,rpm
